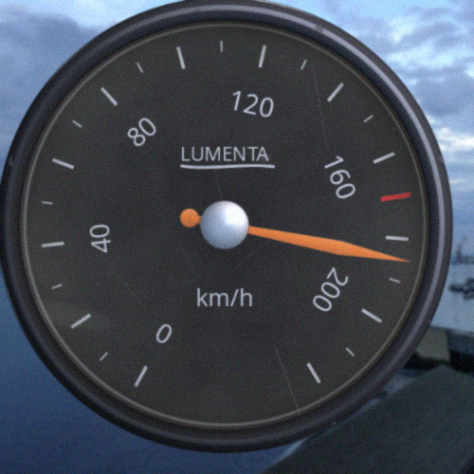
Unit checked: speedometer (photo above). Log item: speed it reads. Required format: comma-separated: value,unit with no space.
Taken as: 185,km/h
